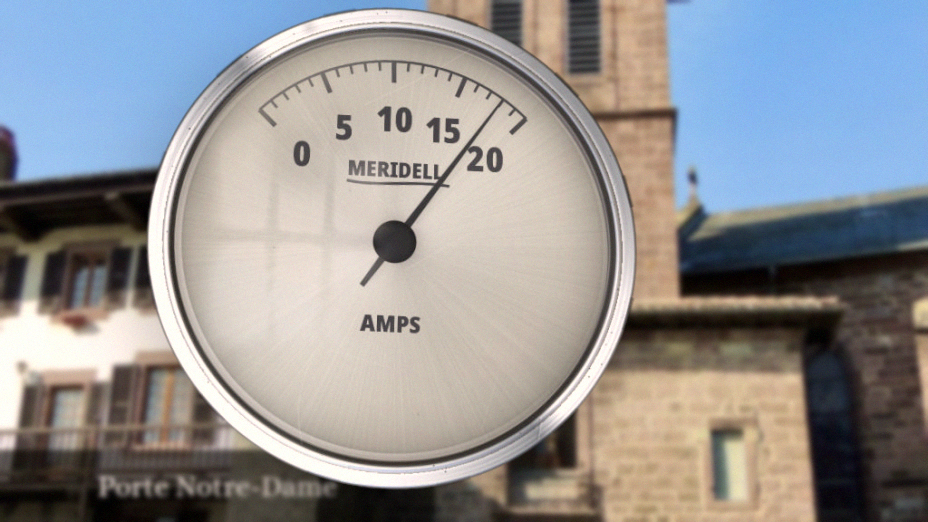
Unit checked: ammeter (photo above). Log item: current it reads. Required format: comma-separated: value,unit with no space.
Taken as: 18,A
